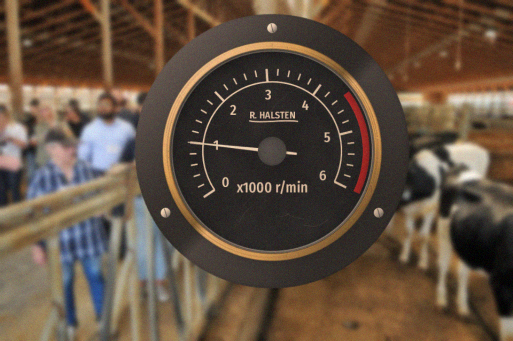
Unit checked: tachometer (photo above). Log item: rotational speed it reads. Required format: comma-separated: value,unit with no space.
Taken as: 1000,rpm
